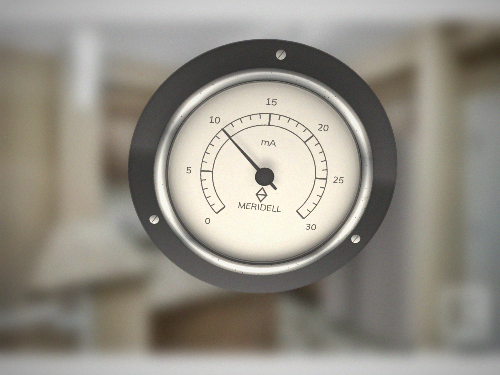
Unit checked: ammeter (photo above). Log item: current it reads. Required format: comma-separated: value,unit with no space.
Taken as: 10,mA
